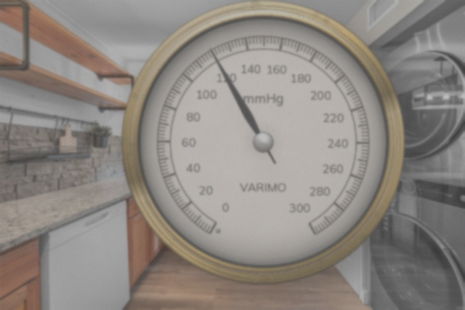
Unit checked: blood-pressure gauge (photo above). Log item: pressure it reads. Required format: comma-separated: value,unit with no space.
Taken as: 120,mmHg
